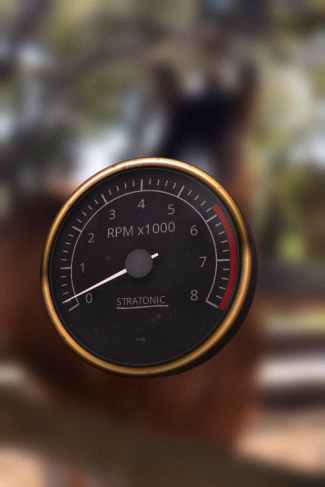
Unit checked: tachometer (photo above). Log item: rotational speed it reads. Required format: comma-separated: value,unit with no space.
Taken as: 200,rpm
